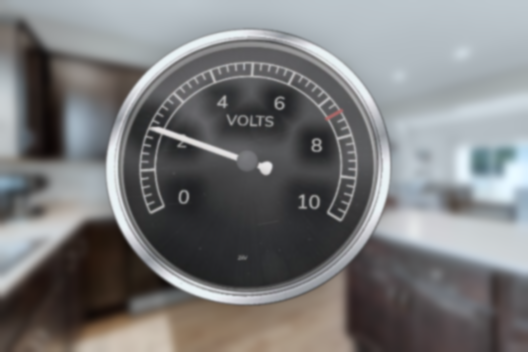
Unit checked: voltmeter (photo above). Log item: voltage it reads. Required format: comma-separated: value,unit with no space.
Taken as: 2,V
